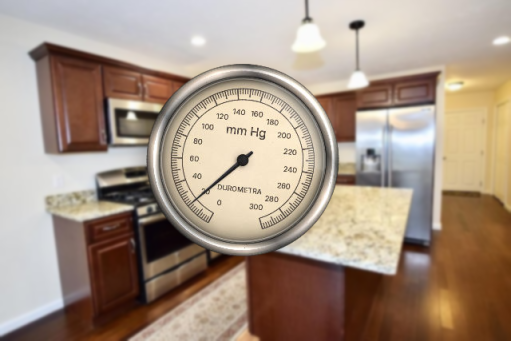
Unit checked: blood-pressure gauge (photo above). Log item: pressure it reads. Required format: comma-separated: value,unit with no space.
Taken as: 20,mmHg
